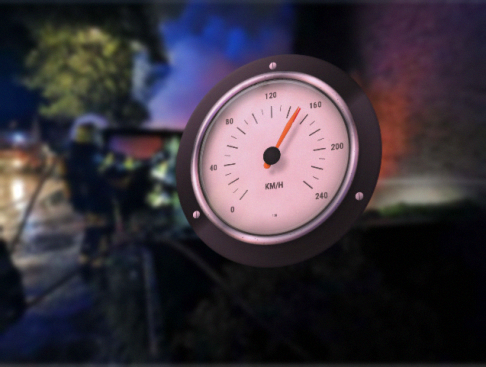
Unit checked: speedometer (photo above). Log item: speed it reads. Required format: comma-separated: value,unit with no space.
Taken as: 150,km/h
